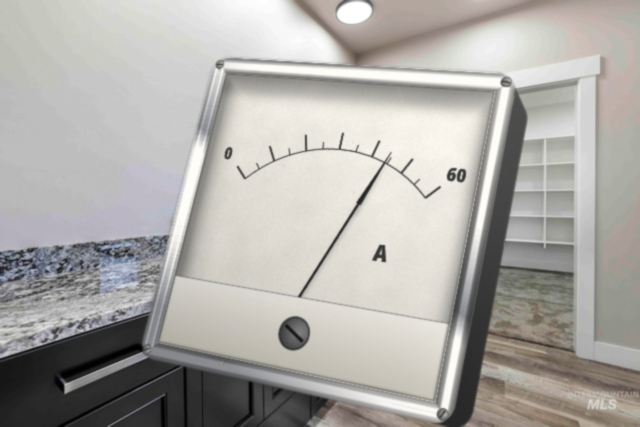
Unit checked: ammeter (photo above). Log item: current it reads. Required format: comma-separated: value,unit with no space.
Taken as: 45,A
